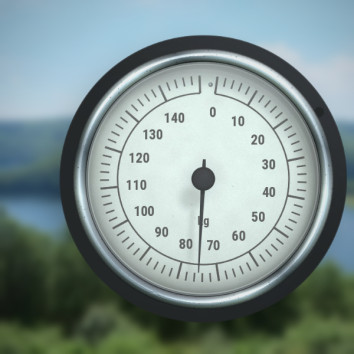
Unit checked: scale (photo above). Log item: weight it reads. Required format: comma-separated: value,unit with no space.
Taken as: 75,kg
